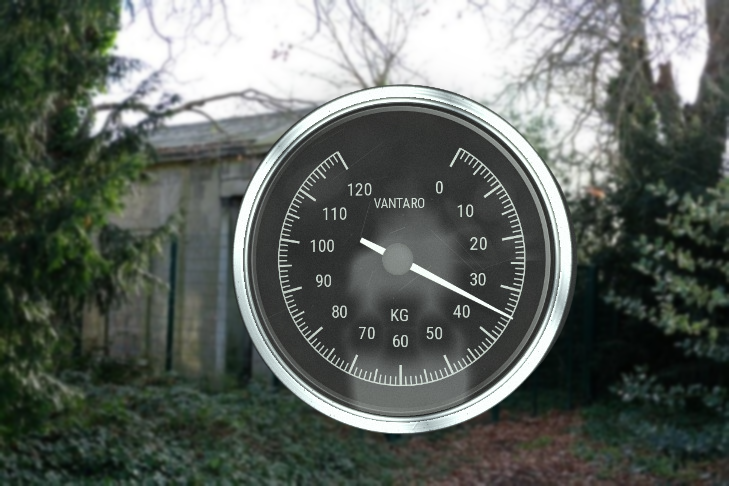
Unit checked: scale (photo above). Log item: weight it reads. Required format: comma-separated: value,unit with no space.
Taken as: 35,kg
